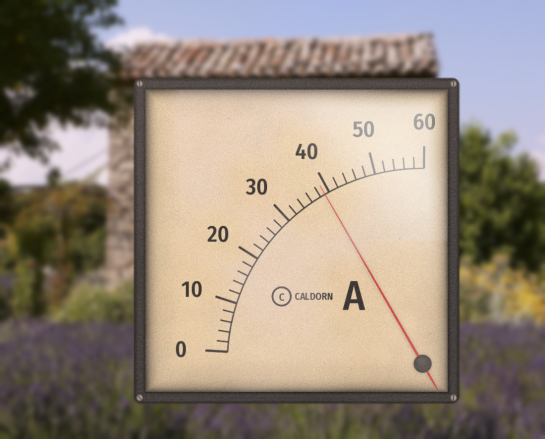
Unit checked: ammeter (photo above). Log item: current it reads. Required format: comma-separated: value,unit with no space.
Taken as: 39,A
